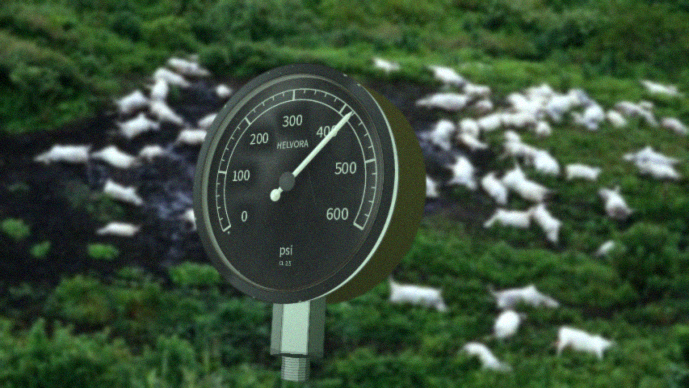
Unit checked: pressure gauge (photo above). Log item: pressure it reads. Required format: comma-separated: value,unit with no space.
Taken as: 420,psi
